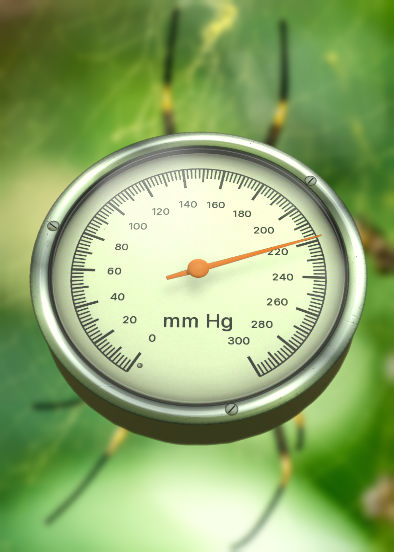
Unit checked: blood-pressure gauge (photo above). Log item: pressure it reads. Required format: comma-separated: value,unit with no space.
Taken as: 220,mmHg
